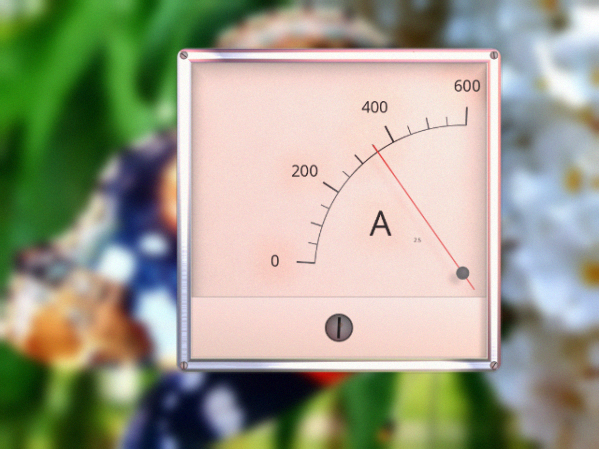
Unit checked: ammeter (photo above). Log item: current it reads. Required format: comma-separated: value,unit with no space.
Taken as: 350,A
